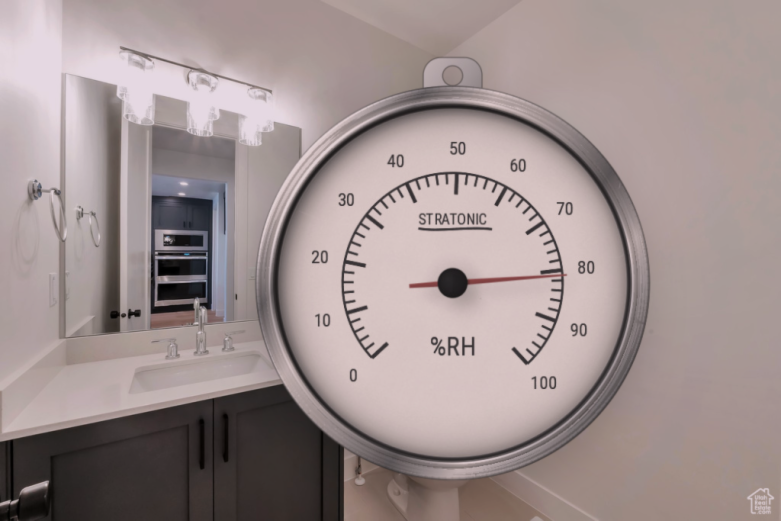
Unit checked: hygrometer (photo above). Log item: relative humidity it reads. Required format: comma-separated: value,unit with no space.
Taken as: 81,%
